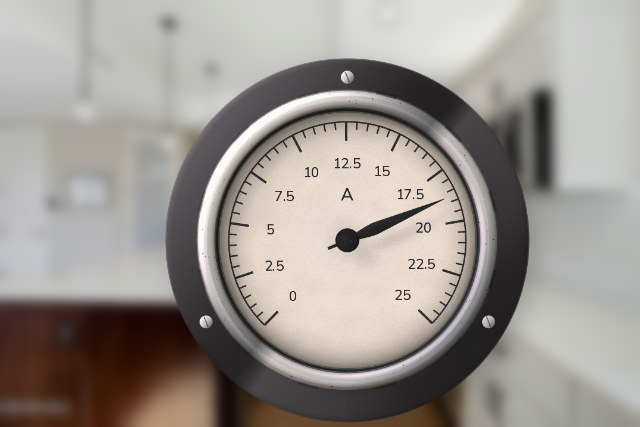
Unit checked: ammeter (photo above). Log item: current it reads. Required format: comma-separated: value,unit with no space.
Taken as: 18.75,A
